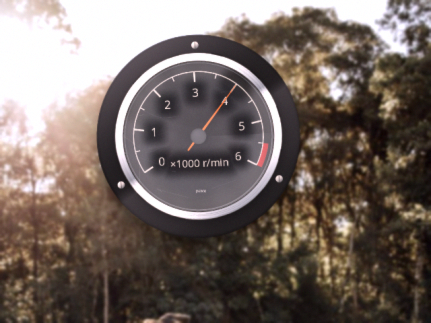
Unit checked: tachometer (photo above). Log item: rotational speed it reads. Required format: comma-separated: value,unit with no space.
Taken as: 4000,rpm
